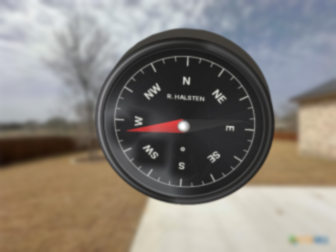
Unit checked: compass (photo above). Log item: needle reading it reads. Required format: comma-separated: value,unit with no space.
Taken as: 260,°
